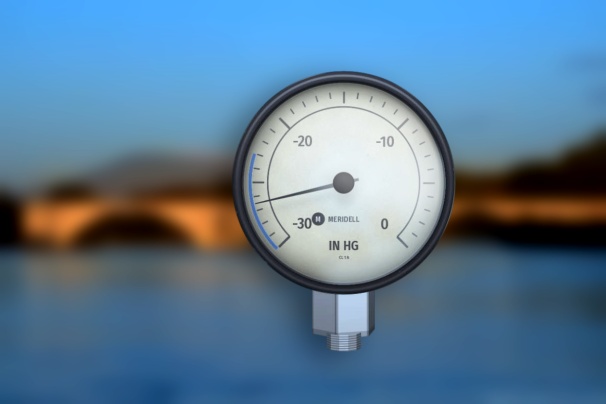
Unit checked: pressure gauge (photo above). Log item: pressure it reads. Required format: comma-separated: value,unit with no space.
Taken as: -26.5,inHg
